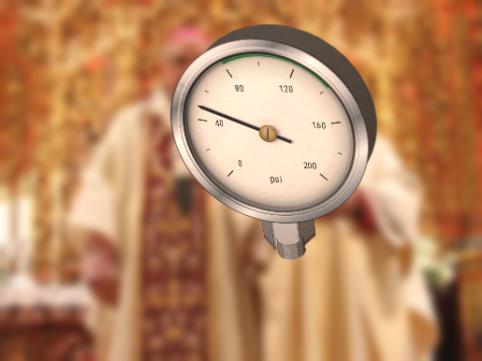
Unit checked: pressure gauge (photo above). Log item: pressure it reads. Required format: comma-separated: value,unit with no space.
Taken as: 50,psi
